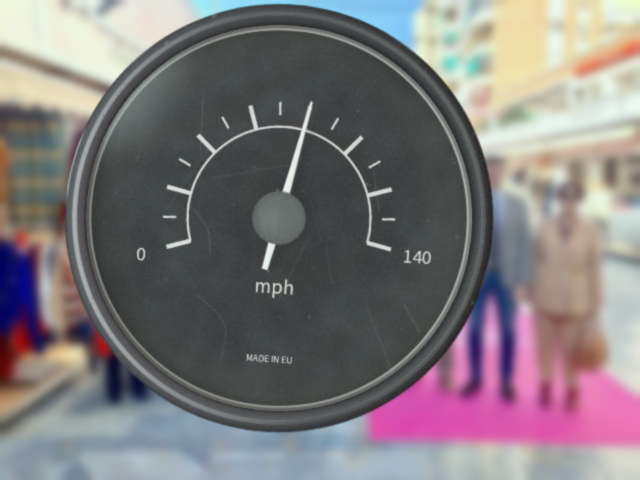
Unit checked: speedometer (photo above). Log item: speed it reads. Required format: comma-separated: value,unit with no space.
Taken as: 80,mph
